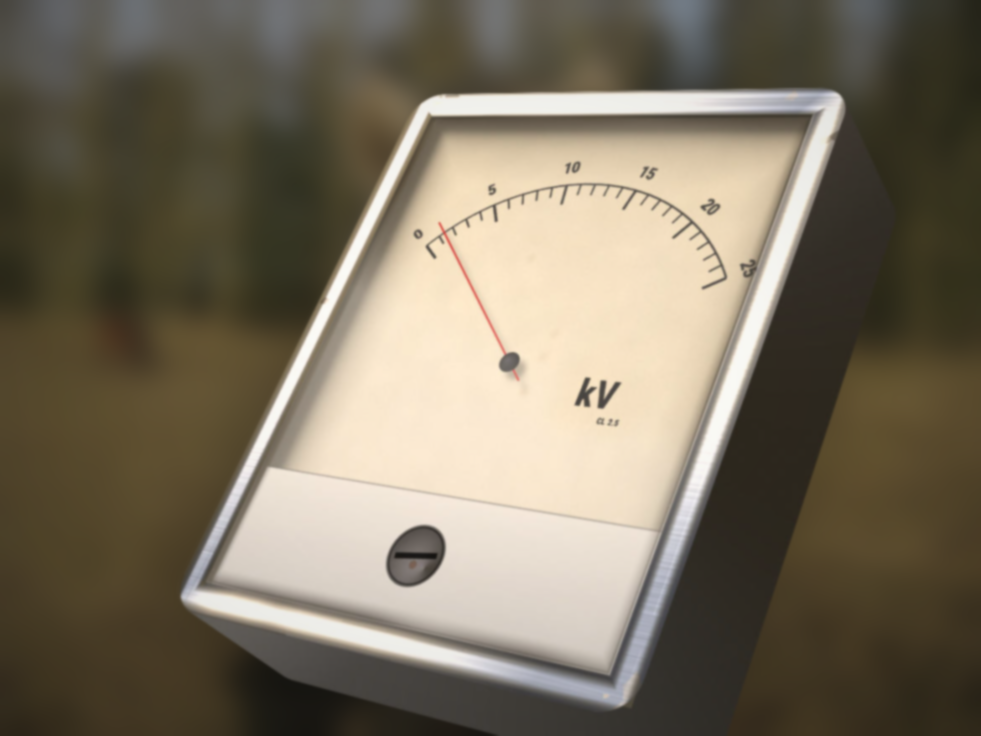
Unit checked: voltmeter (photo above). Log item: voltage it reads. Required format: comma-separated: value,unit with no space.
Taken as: 1.5,kV
